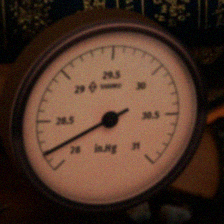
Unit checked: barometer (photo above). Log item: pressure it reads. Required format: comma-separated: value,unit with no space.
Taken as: 28.2,inHg
